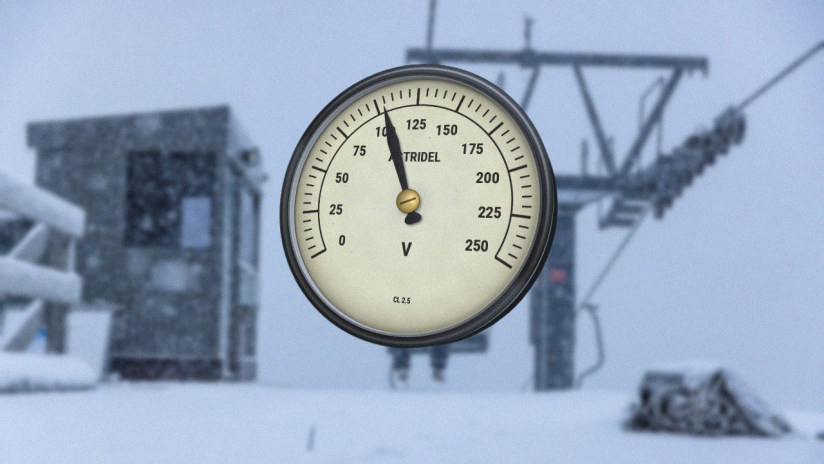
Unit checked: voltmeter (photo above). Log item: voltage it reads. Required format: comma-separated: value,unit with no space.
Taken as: 105,V
